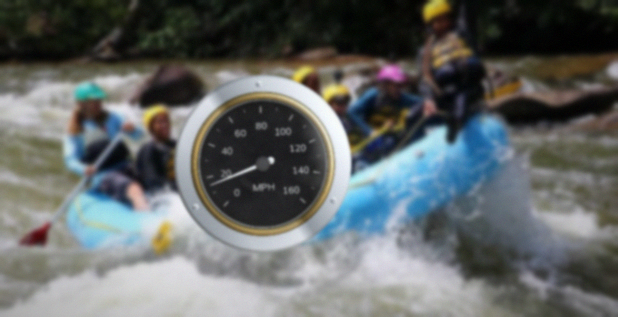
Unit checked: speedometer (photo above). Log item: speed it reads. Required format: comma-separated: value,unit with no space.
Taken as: 15,mph
